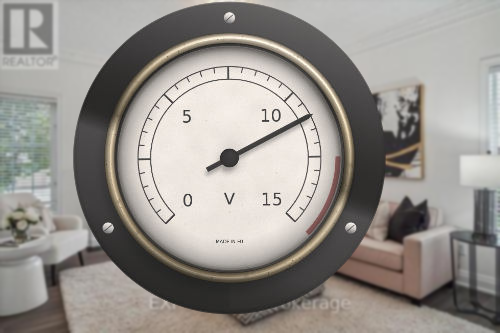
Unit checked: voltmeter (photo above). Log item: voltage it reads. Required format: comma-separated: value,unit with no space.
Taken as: 11,V
